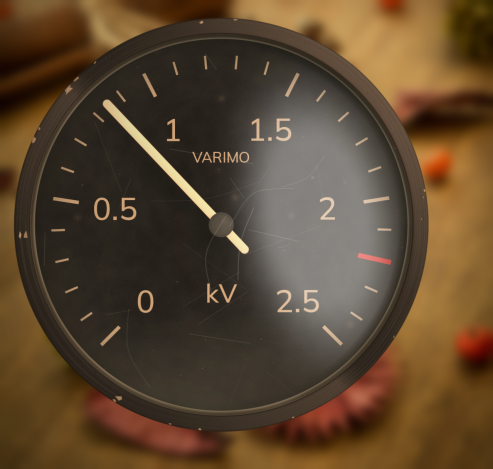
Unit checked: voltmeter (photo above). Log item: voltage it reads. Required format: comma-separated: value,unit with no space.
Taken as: 0.85,kV
